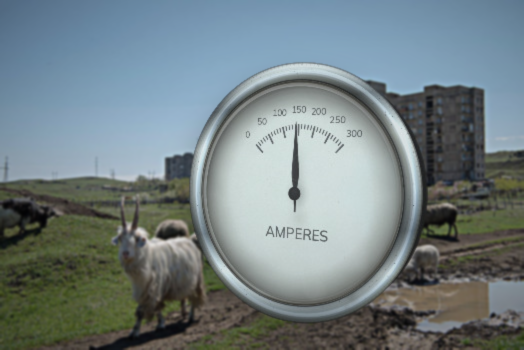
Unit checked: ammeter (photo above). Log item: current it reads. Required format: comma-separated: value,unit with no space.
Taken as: 150,A
